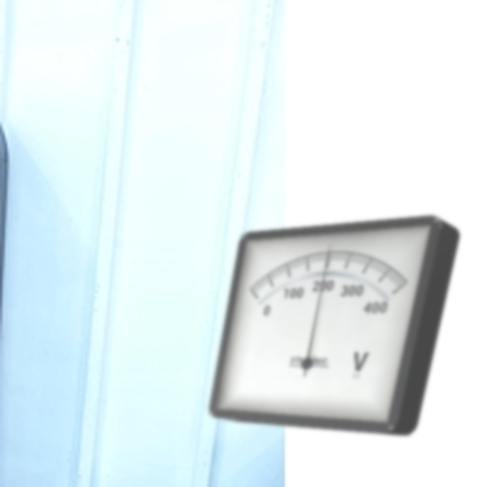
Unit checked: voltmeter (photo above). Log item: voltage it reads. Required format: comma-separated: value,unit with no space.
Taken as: 200,V
